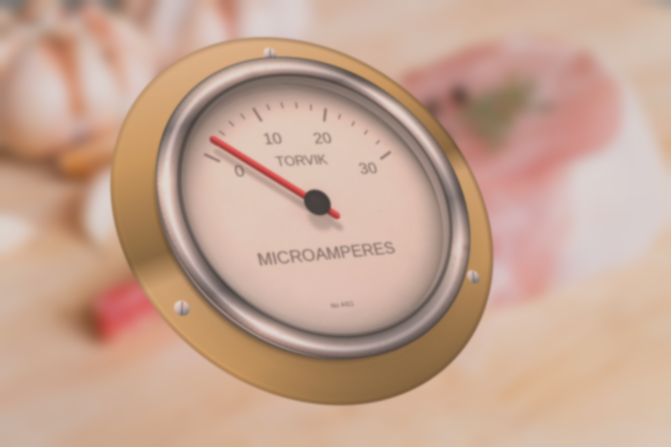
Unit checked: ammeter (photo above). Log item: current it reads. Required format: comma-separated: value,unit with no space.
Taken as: 2,µA
